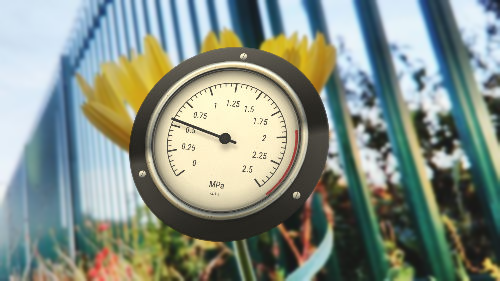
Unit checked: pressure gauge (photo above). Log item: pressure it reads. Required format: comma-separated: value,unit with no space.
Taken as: 0.55,MPa
